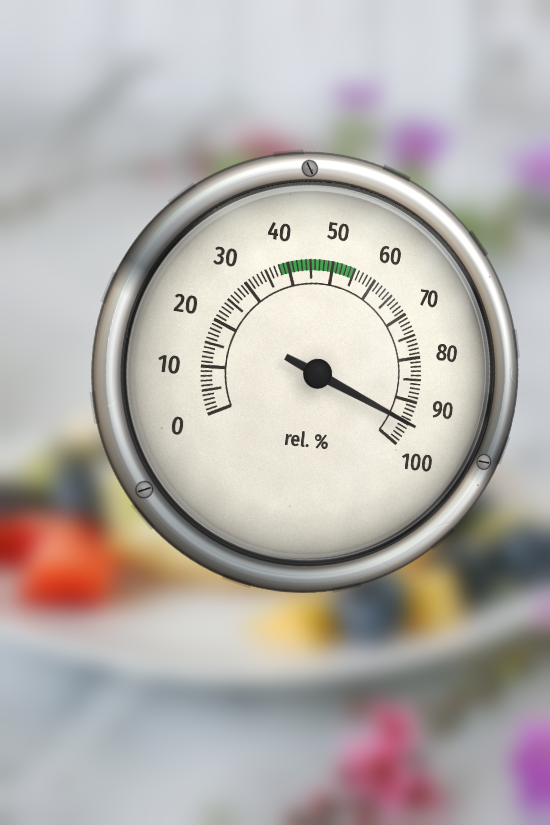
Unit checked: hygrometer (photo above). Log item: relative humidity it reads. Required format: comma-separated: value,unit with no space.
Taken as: 95,%
